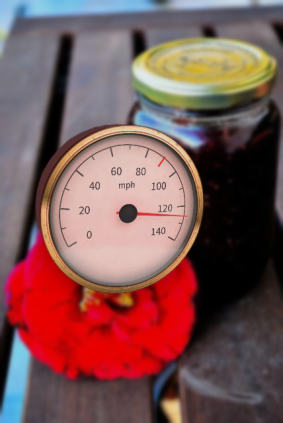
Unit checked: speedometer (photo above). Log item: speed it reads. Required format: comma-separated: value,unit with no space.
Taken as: 125,mph
